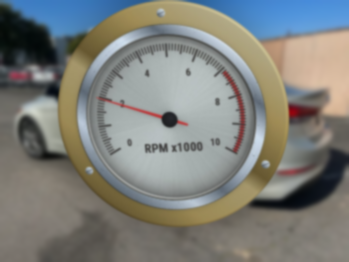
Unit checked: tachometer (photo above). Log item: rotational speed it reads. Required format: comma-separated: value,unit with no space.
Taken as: 2000,rpm
